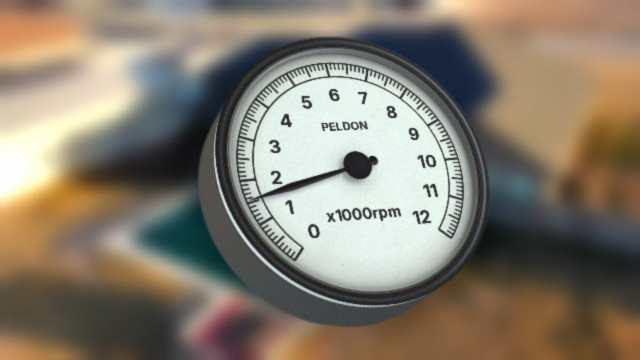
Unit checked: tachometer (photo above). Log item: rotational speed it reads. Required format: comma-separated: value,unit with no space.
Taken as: 1500,rpm
